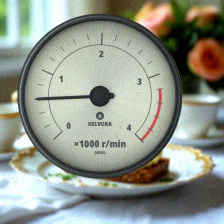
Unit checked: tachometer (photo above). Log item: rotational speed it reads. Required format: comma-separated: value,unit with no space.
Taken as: 600,rpm
